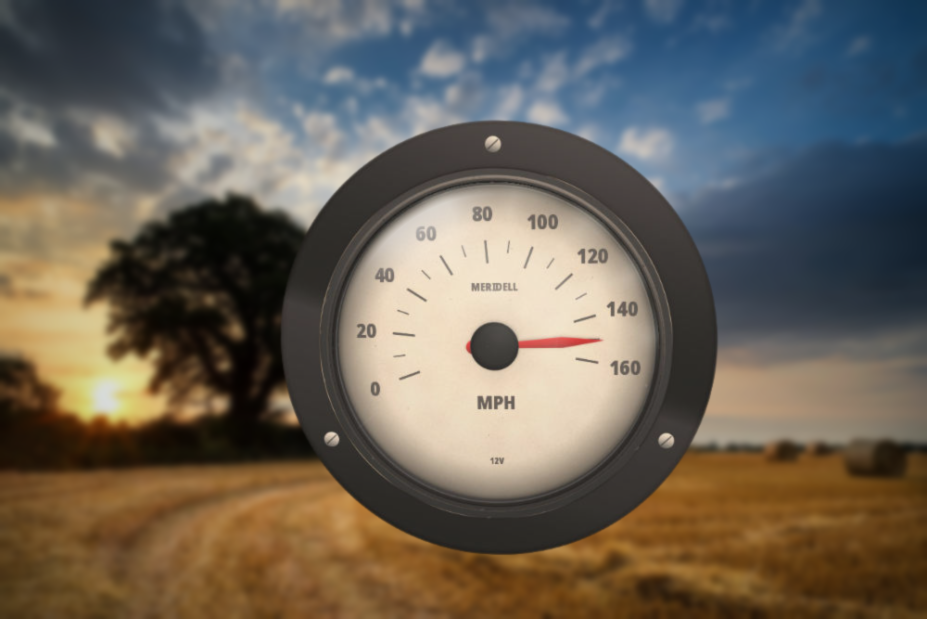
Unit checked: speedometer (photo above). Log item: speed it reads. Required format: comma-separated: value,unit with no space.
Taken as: 150,mph
